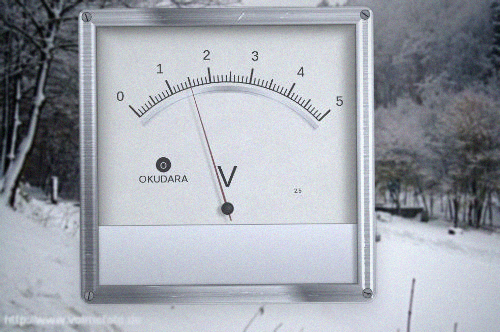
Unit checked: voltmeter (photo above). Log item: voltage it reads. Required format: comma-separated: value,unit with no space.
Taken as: 1.5,V
